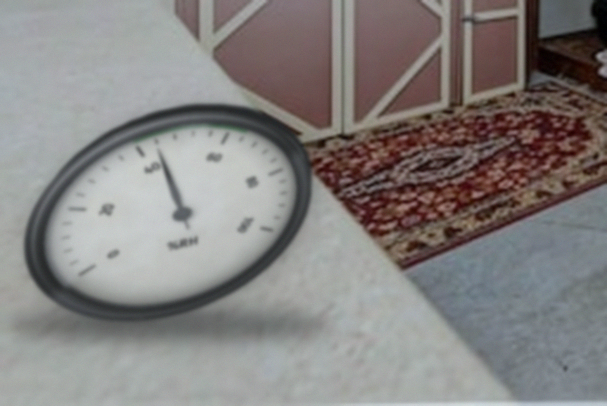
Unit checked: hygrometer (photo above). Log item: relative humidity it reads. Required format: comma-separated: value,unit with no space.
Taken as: 44,%
